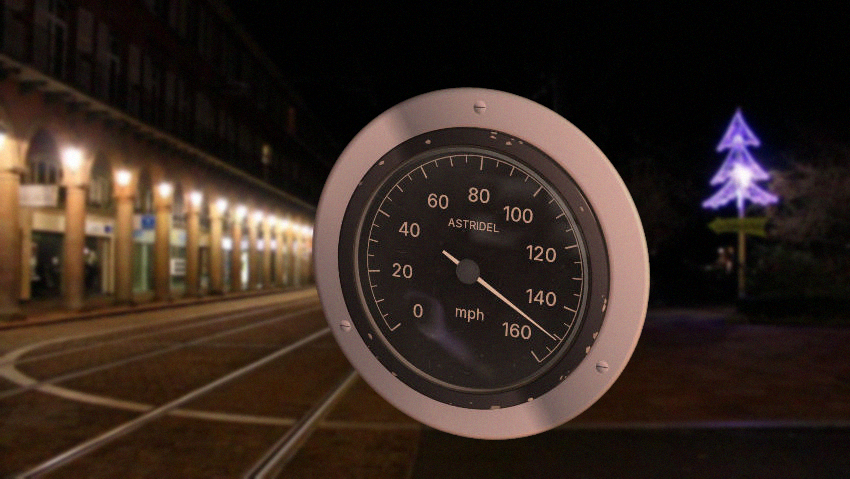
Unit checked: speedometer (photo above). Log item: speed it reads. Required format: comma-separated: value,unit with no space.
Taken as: 150,mph
